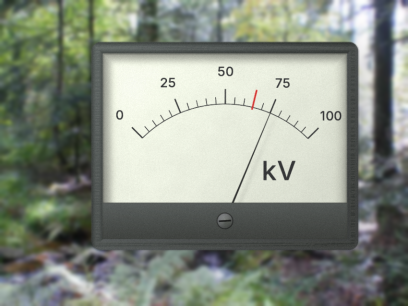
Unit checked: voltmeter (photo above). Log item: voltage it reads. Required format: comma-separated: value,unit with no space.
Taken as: 75,kV
